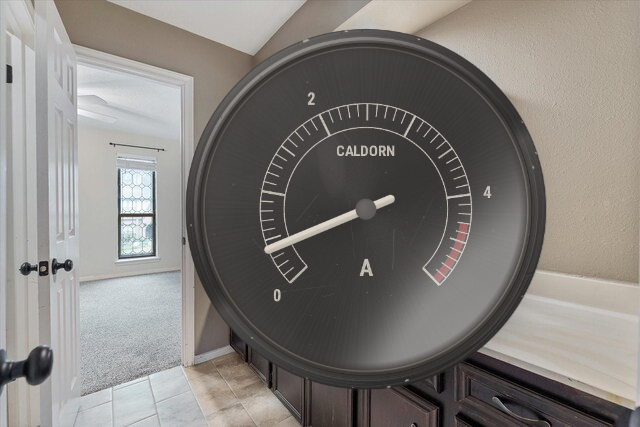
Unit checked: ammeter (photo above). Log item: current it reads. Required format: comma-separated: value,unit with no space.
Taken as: 0.4,A
